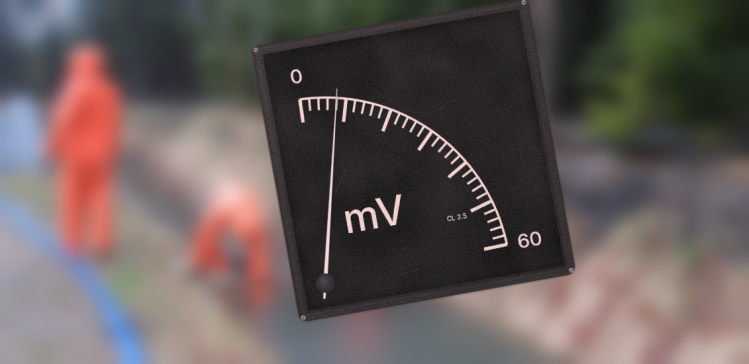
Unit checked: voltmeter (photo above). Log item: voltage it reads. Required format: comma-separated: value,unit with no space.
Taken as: 8,mV
